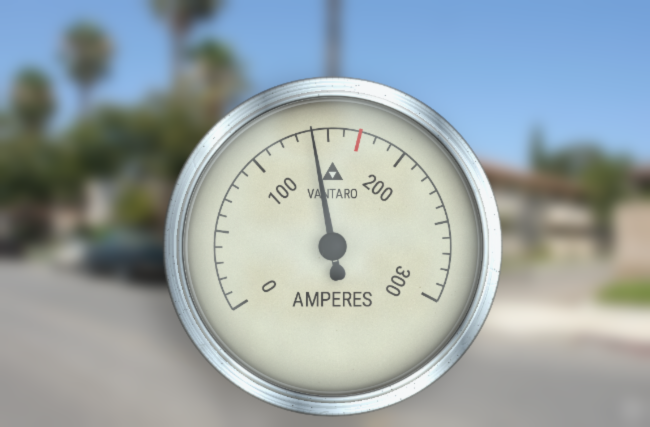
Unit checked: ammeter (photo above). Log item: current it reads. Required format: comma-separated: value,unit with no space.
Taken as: 140,A
